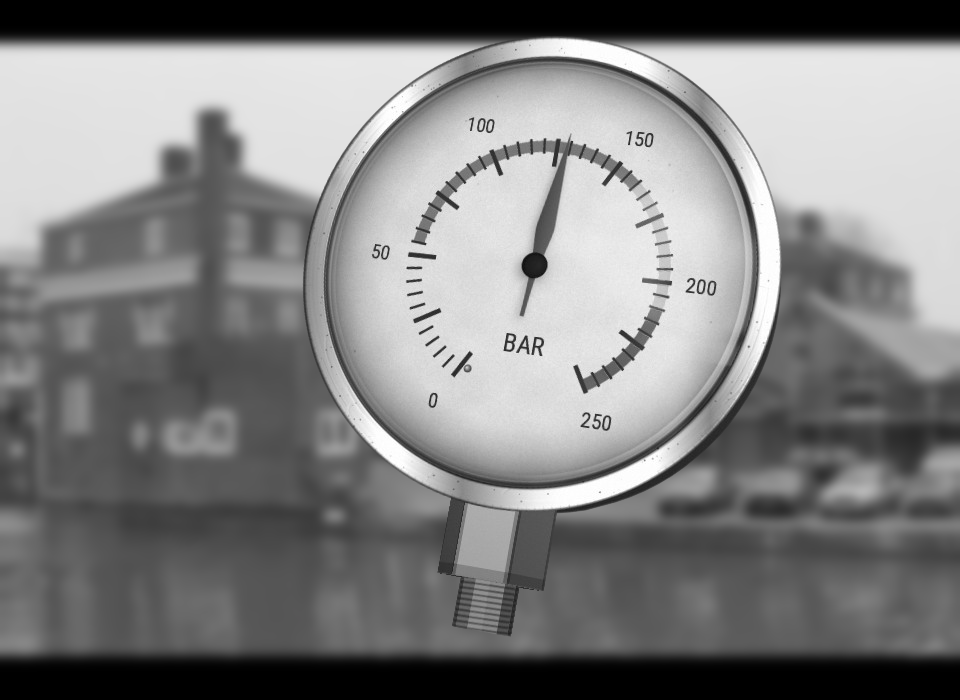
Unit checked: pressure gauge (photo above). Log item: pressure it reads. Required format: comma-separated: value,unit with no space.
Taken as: 130,bar
